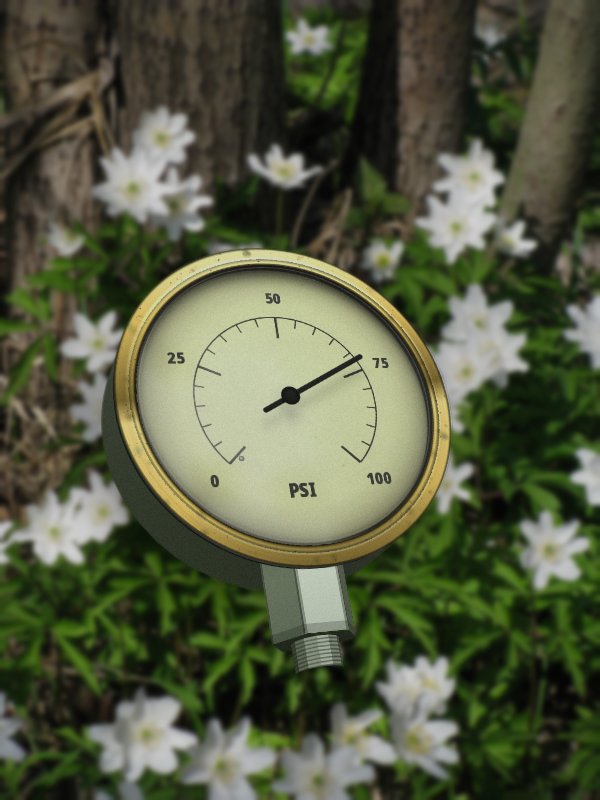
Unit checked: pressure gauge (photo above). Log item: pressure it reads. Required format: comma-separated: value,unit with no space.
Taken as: 72.5,psi
